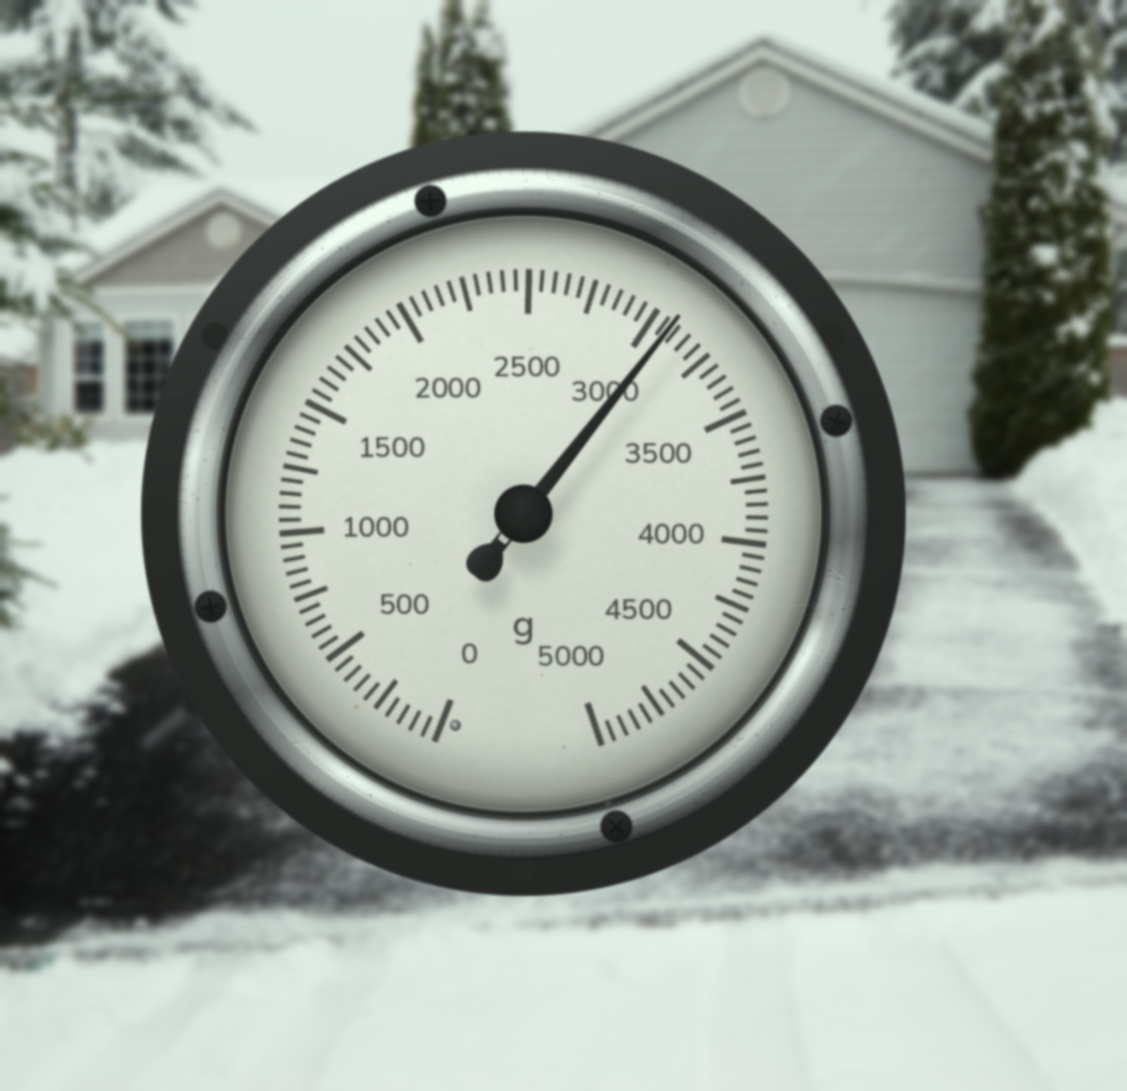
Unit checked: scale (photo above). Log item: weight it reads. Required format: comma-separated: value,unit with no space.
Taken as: 3075,g
